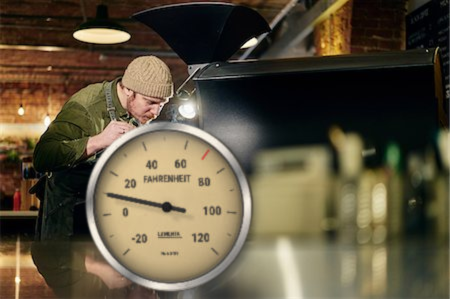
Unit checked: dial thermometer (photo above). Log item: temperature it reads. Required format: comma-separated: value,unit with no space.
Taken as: 10,°F
